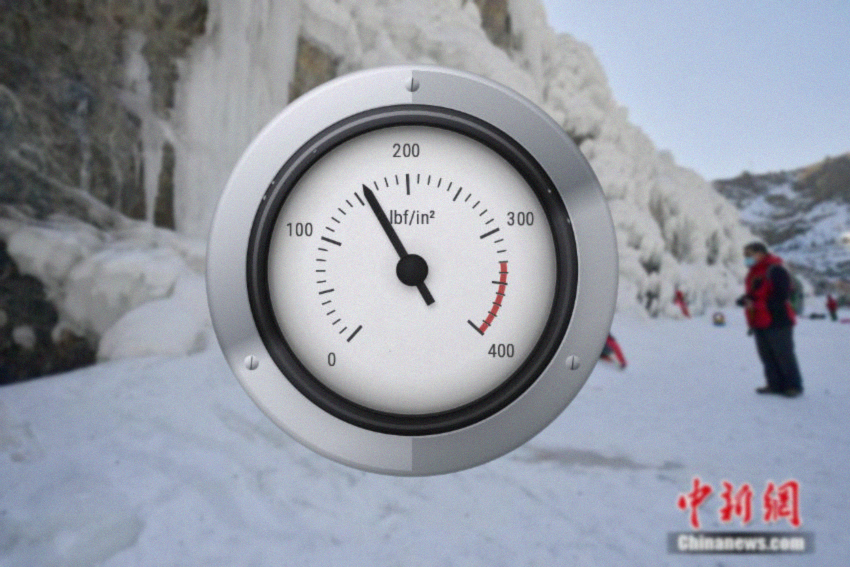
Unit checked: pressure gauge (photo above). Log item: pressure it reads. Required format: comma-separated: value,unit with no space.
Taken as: 160,psi
